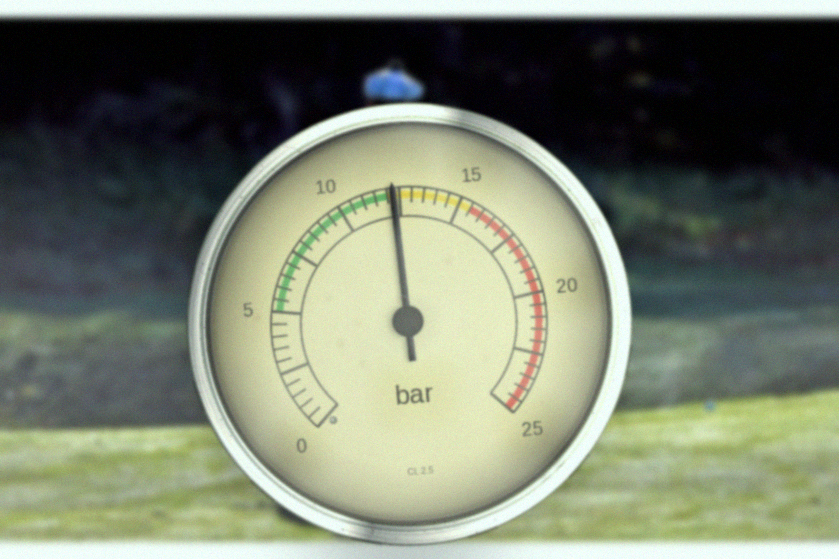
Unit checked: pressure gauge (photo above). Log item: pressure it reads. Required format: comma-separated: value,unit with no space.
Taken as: 12.25,bar
